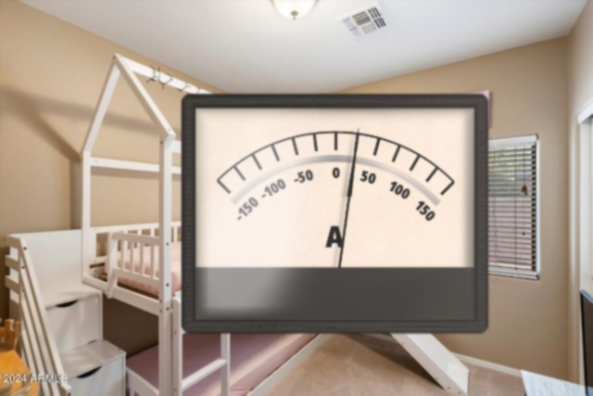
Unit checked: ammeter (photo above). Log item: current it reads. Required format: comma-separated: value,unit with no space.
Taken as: 25,A
